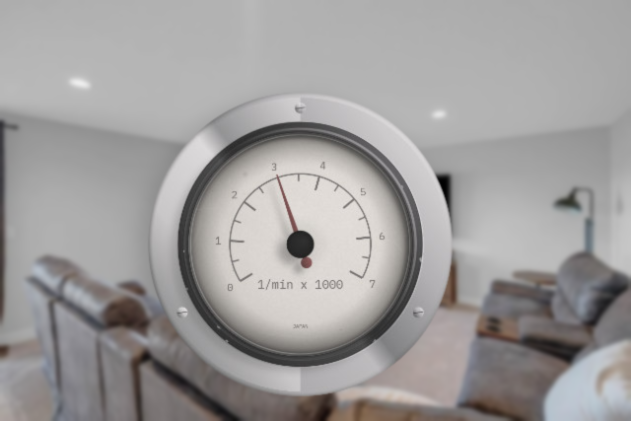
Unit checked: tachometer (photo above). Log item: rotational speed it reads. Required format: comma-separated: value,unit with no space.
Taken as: 3000,rpm
